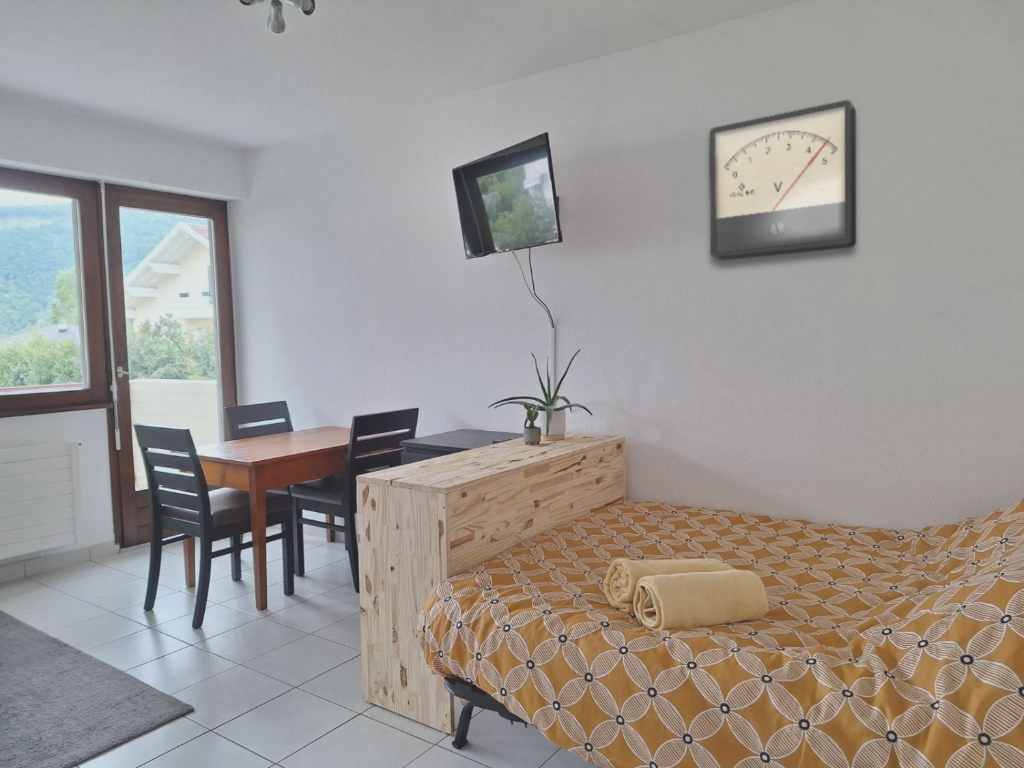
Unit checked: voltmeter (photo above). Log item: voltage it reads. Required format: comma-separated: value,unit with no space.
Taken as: 4.5,V
